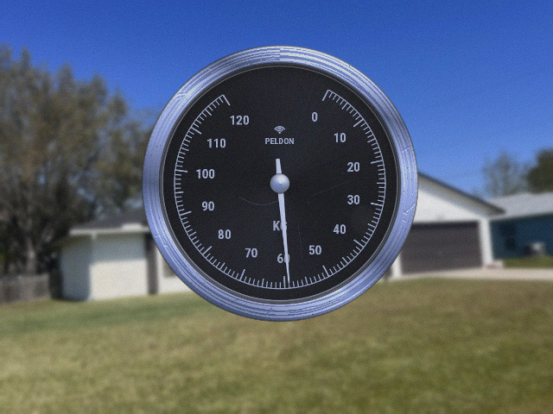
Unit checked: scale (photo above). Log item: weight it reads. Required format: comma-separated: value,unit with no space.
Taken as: 59,kg
